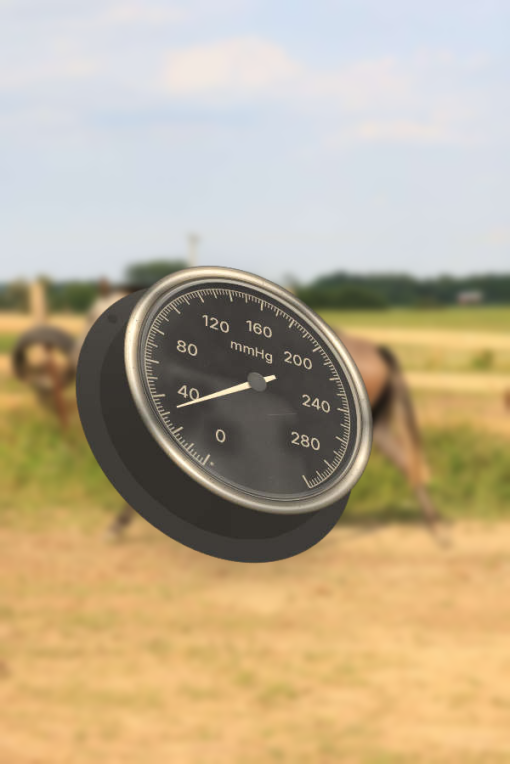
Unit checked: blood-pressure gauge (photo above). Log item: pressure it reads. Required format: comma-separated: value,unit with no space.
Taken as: 30,mmHg
